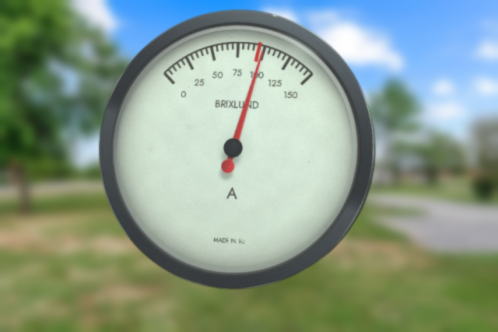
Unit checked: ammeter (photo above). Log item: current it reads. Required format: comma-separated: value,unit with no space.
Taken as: 100,A
